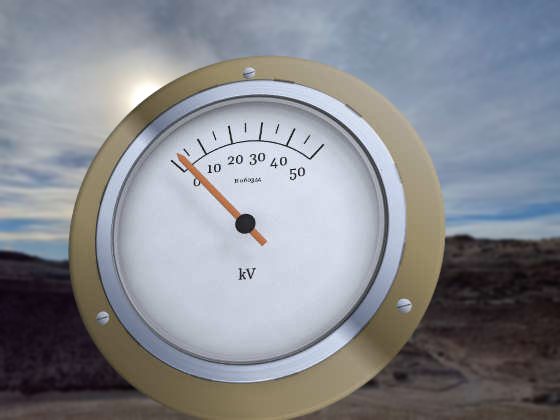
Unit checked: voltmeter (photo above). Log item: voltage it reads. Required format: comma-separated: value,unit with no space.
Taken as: 2.5,kV
